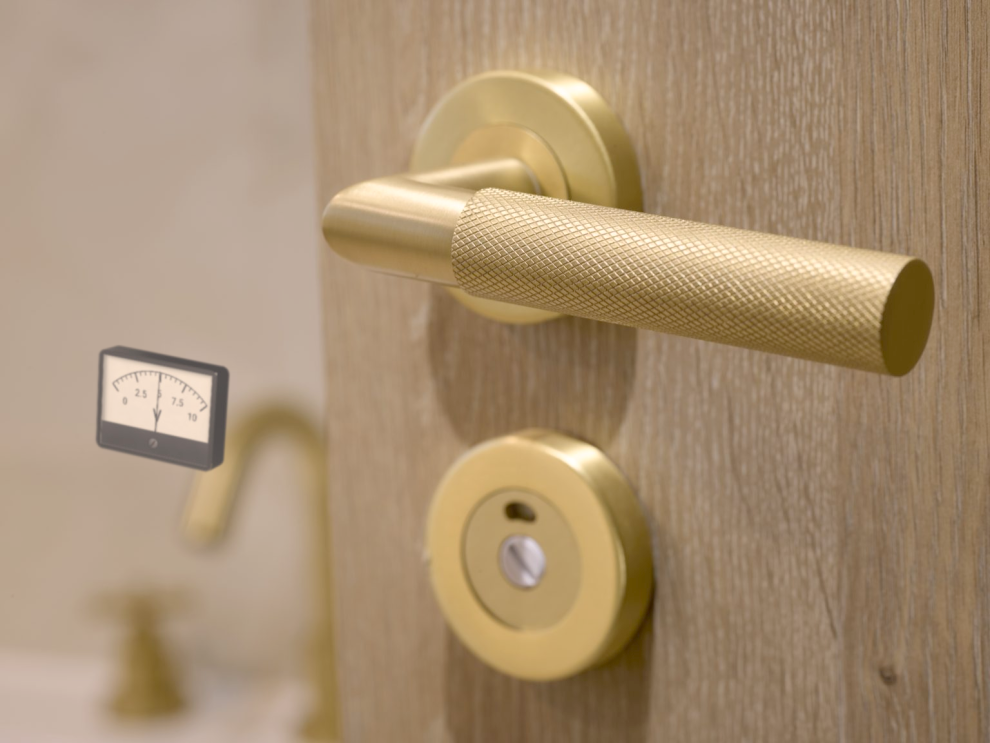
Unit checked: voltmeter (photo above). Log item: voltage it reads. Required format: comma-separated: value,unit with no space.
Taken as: 5,V
